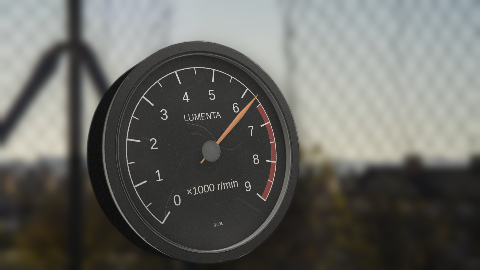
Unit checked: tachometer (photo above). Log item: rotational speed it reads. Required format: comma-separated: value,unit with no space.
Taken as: 6250,rpm
